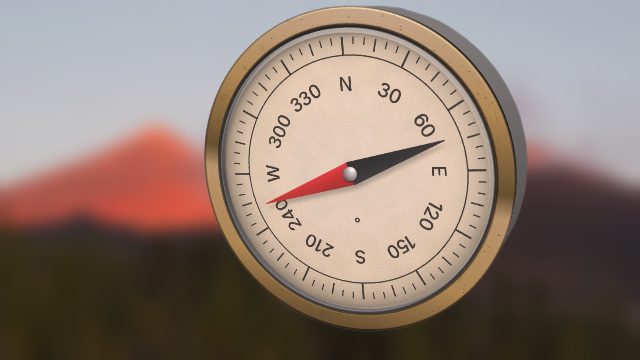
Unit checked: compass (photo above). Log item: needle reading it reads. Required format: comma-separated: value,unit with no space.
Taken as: 252.5,°
